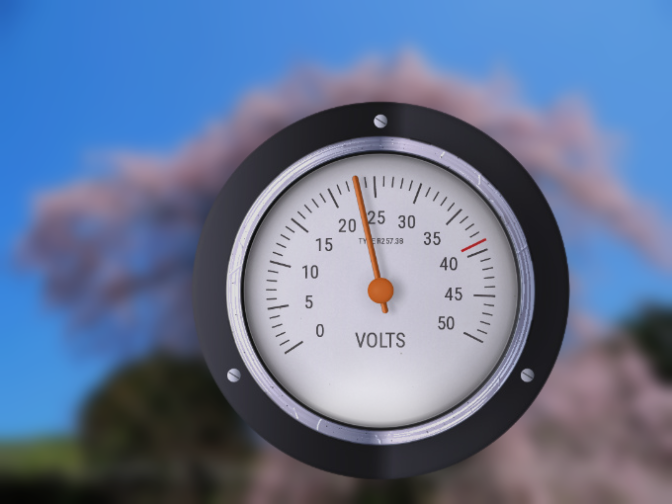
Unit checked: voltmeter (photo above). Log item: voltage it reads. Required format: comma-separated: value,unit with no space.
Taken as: 23,V
